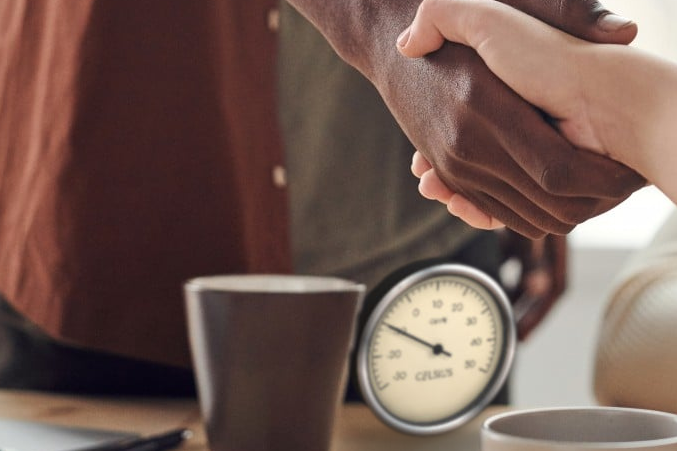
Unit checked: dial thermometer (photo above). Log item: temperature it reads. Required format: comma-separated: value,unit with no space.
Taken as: -10,°C
